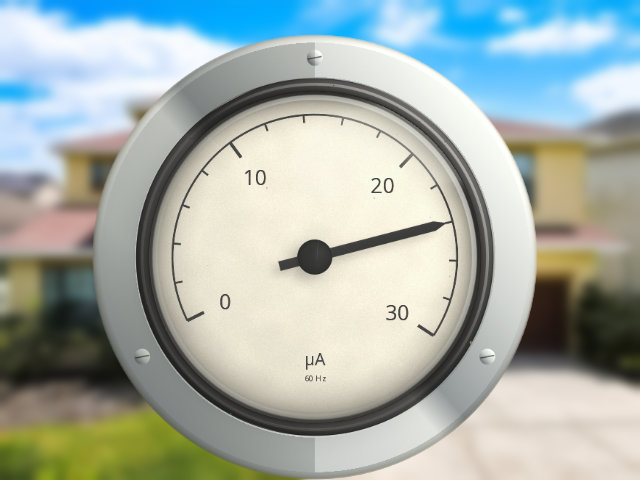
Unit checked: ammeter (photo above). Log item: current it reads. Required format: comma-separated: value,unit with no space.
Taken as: 24,µA
